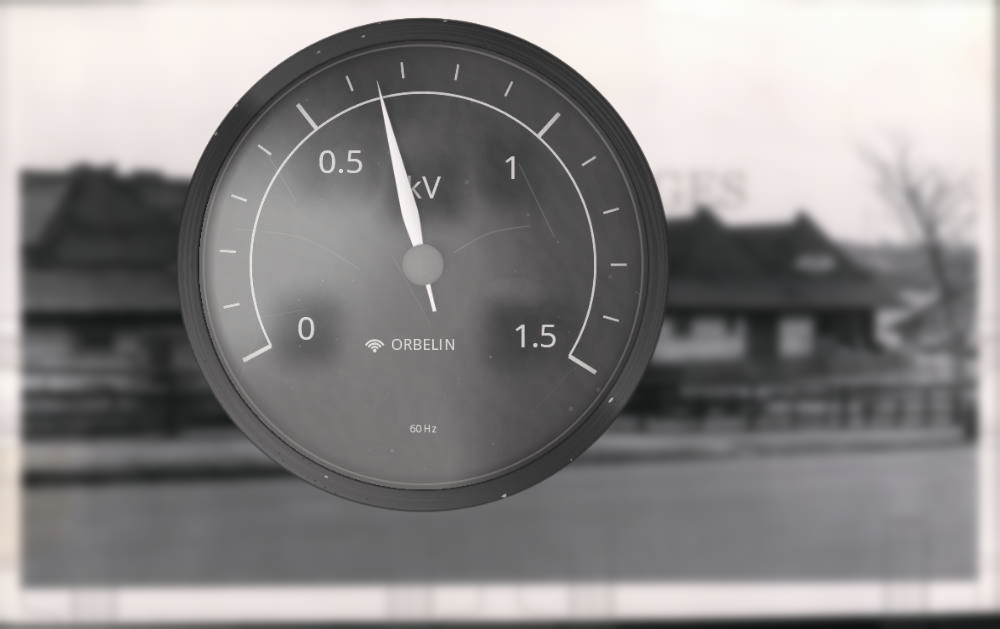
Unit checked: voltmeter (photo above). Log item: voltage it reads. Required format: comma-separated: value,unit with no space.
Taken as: 0.65,kV
